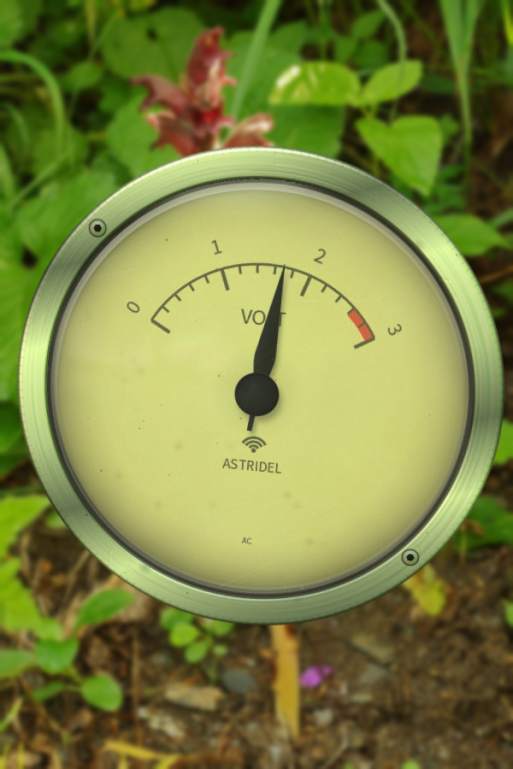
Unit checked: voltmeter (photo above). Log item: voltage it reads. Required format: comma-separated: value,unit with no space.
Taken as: 1.7,V
